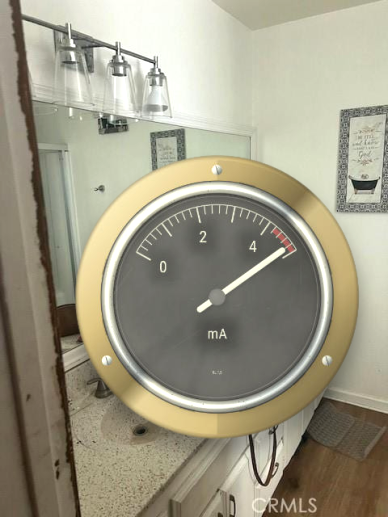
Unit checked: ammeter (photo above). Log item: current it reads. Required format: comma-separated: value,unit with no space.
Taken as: 4.8,mA
